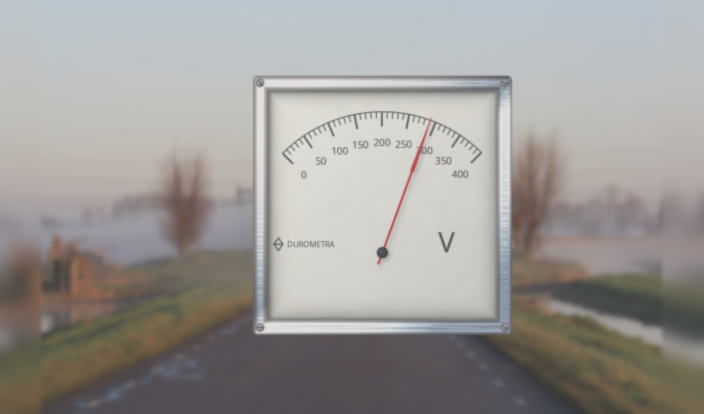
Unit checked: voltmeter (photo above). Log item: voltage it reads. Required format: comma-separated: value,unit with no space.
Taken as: 290,V
